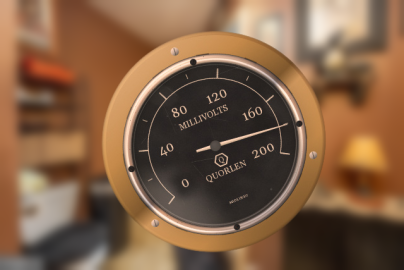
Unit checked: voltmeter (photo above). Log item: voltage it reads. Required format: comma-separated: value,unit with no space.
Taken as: 180,mV
